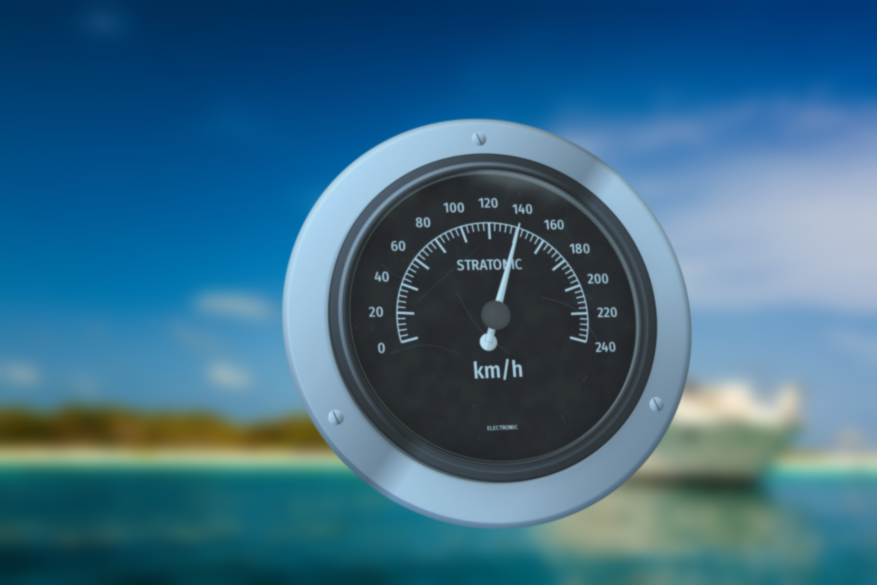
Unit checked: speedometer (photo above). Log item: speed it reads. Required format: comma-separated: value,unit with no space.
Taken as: 140,km/h
